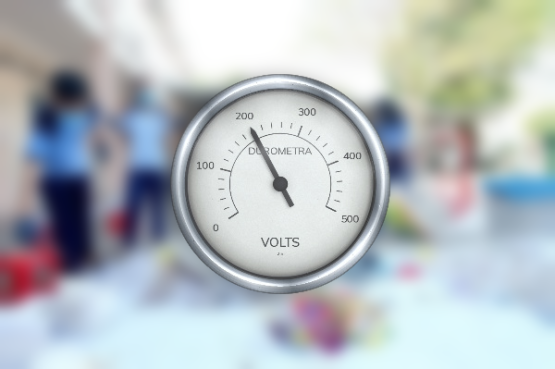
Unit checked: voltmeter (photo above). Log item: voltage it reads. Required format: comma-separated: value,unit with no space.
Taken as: 200,V
